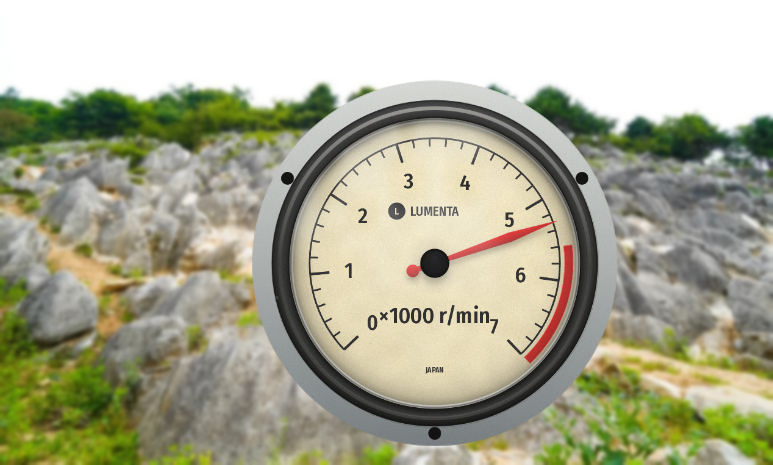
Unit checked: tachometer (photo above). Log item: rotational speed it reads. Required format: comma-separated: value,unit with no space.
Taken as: 5300,rpm
